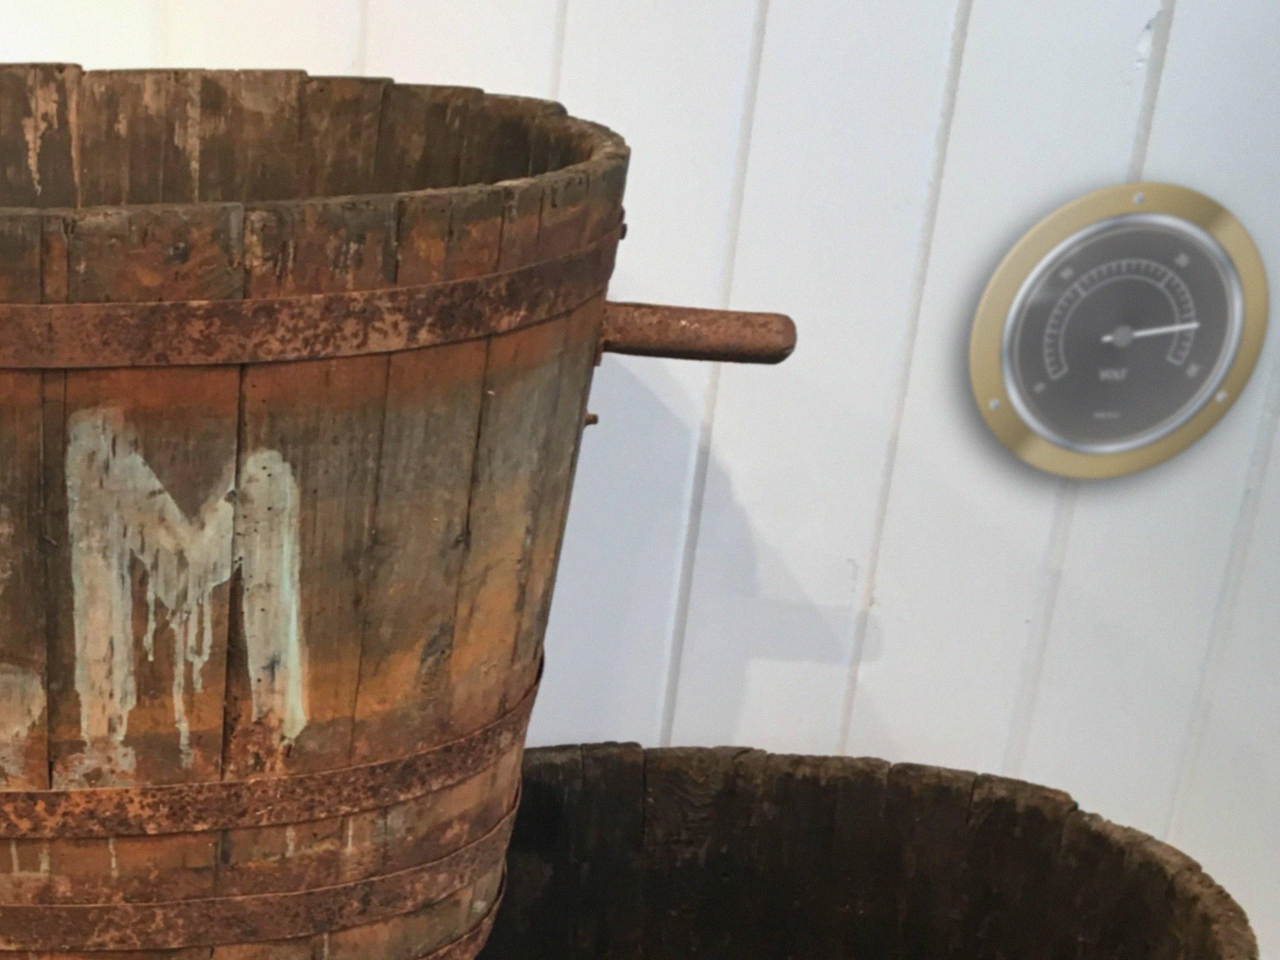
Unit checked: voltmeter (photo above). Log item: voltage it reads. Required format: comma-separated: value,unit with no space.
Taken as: 26,V
